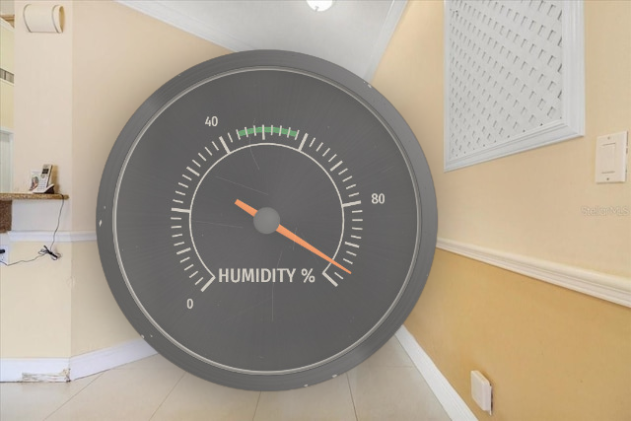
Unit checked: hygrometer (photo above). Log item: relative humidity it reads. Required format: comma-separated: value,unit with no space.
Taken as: 96,%
